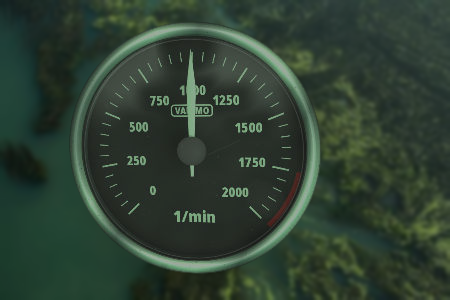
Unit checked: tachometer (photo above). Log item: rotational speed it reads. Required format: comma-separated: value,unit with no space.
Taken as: 1000,rpm
